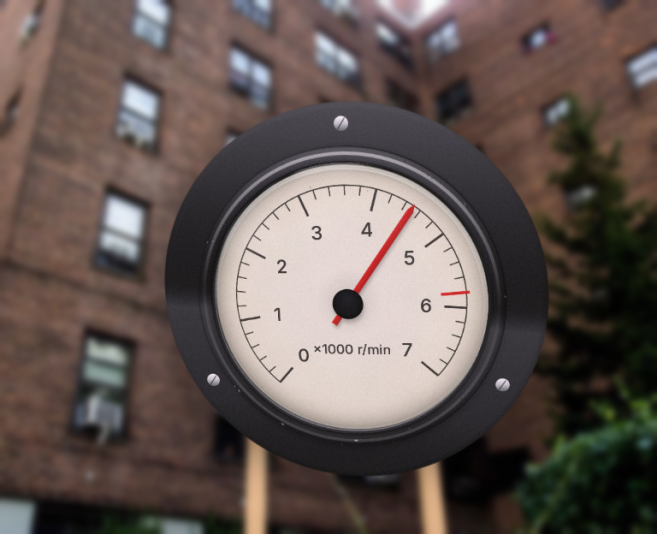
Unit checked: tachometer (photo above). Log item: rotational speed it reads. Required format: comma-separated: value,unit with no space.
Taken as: 4500,rpm
